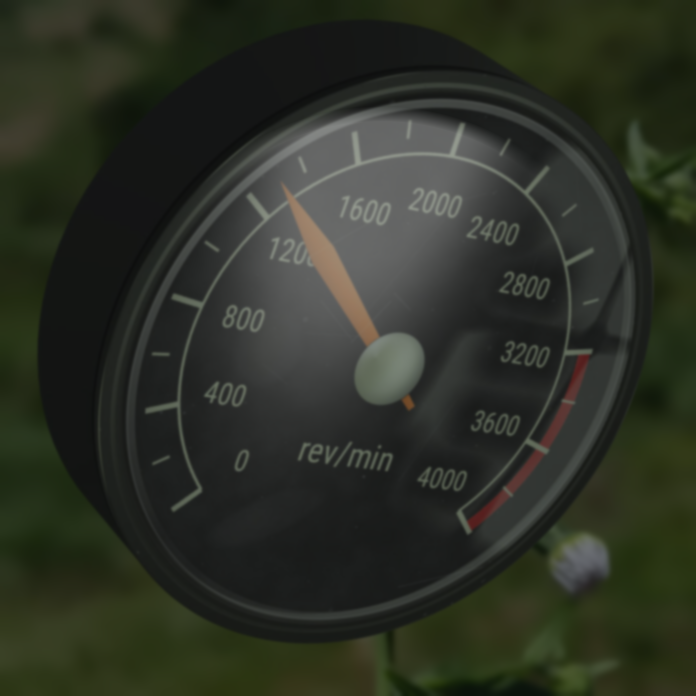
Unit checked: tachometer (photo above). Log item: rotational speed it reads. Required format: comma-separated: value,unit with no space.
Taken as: 1300,rpm
